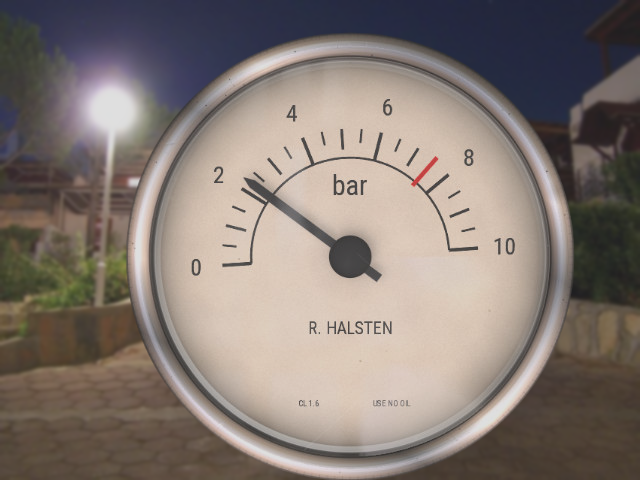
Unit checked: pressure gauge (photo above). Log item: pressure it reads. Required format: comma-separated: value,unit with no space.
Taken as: 2.25,bar
